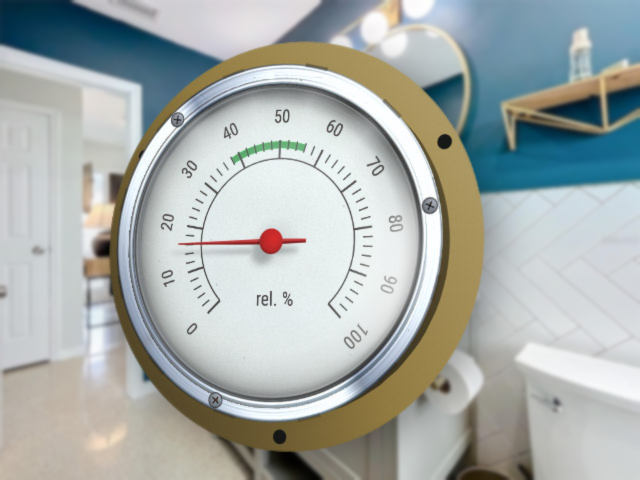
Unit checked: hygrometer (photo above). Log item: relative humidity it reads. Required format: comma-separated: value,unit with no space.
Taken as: 16,%
